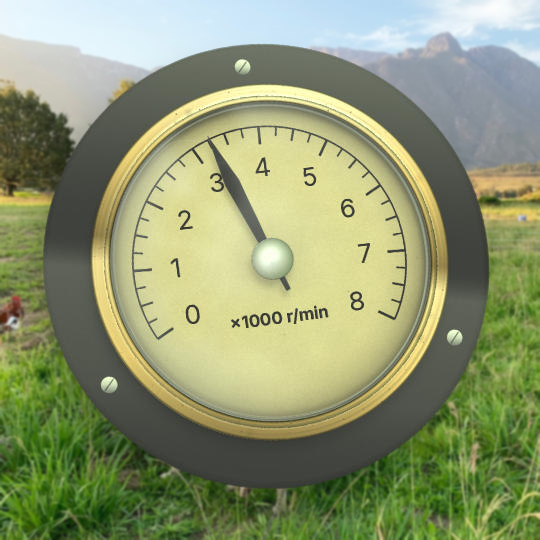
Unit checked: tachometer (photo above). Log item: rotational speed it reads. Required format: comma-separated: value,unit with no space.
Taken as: 3250,rpm
